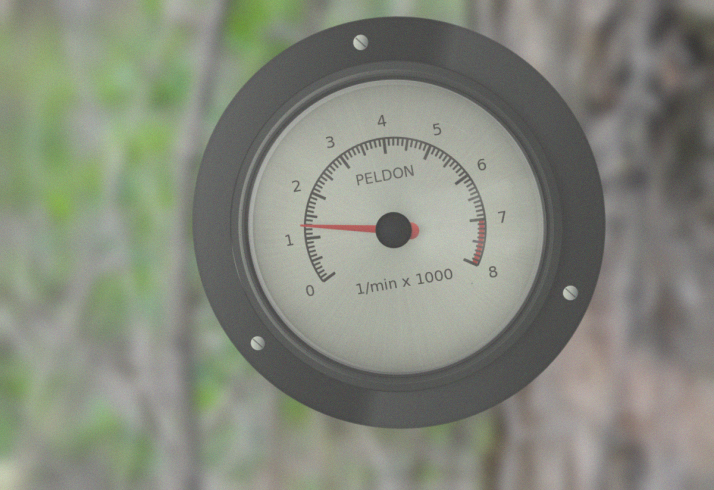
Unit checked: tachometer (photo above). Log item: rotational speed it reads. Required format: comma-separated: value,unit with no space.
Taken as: 1300,rpm
